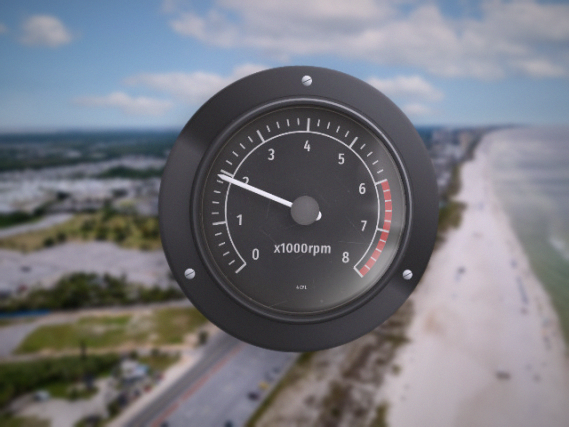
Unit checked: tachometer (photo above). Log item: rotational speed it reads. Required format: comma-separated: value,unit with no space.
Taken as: 1900,rpm
